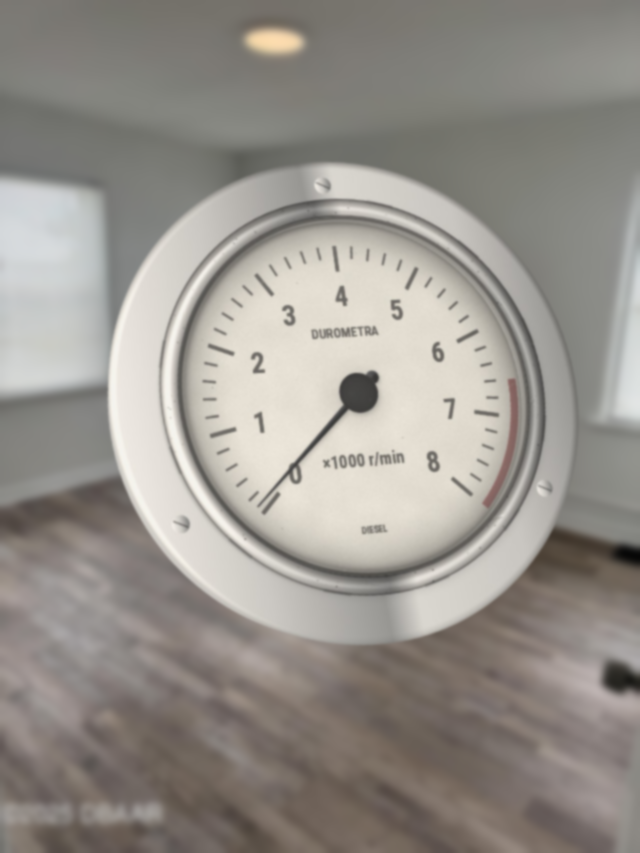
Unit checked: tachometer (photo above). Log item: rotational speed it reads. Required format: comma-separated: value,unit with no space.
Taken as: 100,rpm
